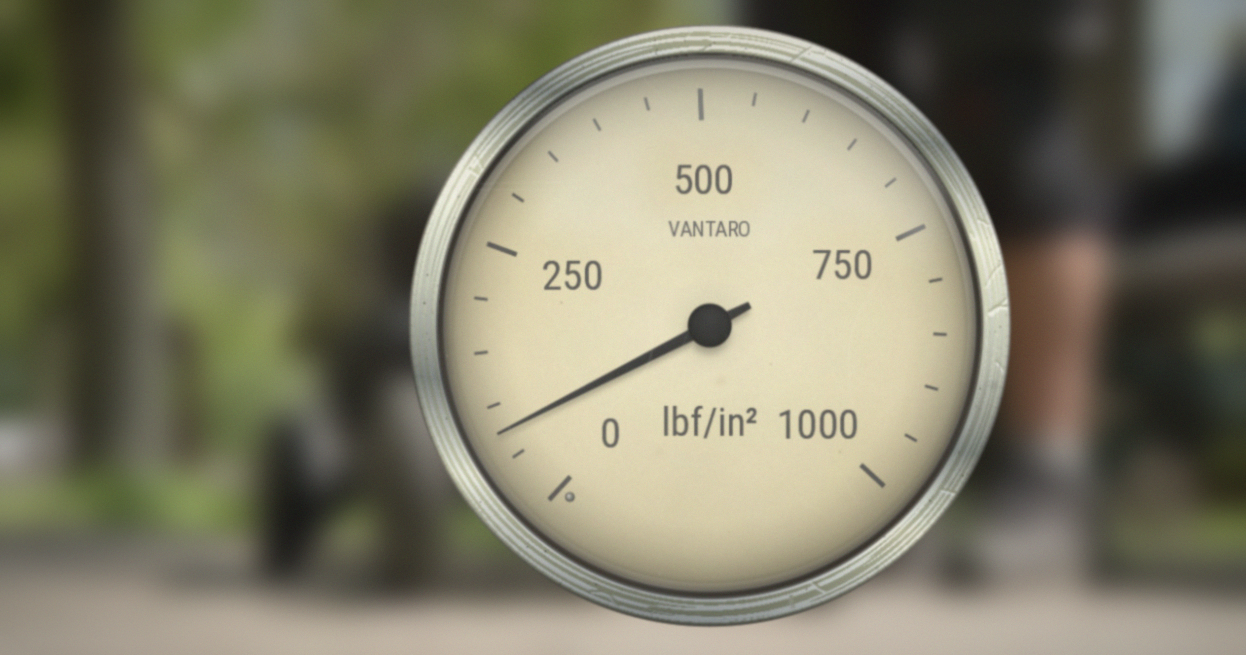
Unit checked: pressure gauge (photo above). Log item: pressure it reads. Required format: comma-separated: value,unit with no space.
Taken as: 75,psi
